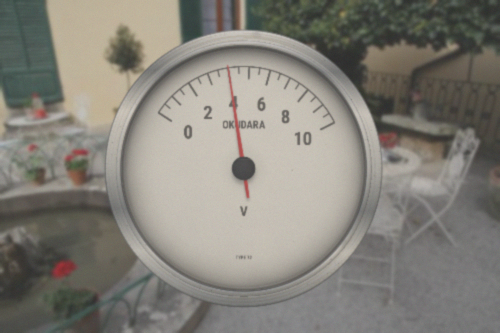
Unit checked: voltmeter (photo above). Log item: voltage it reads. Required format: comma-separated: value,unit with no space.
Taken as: 4,V
